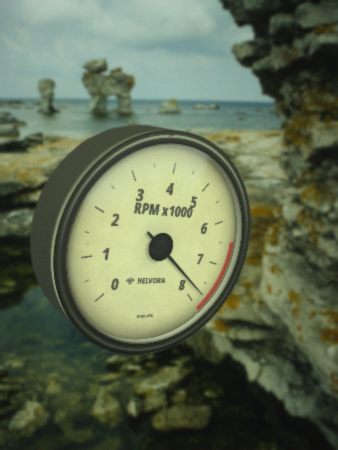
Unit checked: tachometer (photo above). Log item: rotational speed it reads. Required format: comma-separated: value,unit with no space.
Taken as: 7750,rpm
